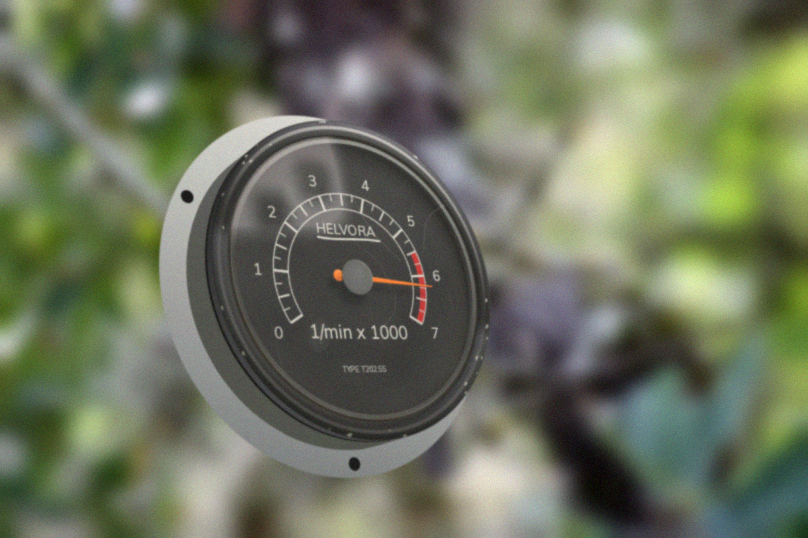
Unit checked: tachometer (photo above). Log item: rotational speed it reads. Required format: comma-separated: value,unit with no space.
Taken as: 6250,rpm
